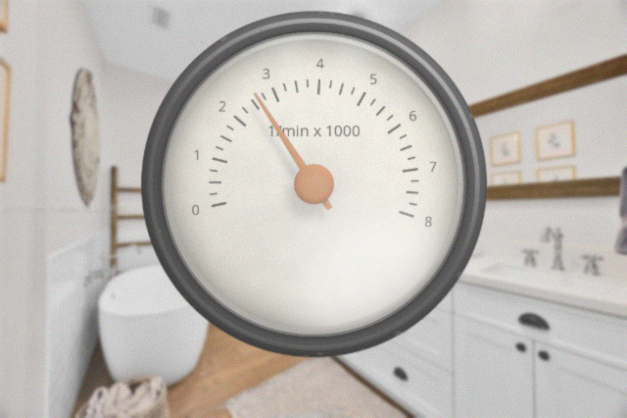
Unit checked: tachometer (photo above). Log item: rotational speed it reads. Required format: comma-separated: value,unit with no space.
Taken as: 2625,rpm
